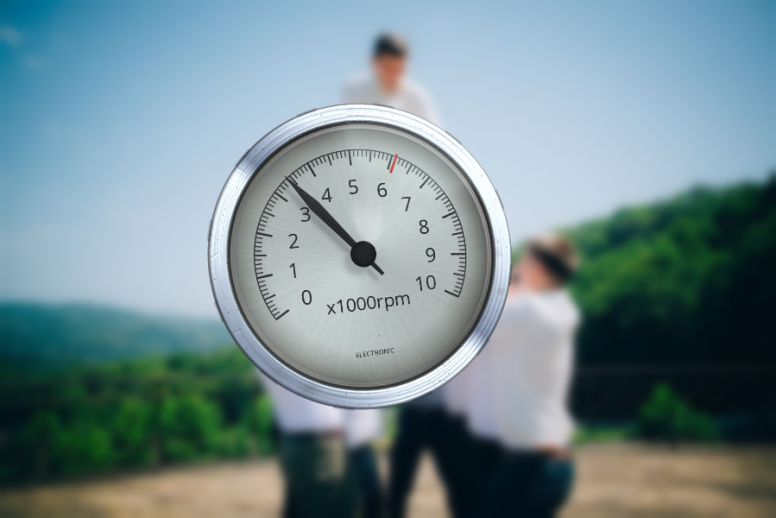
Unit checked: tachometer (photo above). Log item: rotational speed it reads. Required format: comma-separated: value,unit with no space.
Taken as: 3400,rpm
